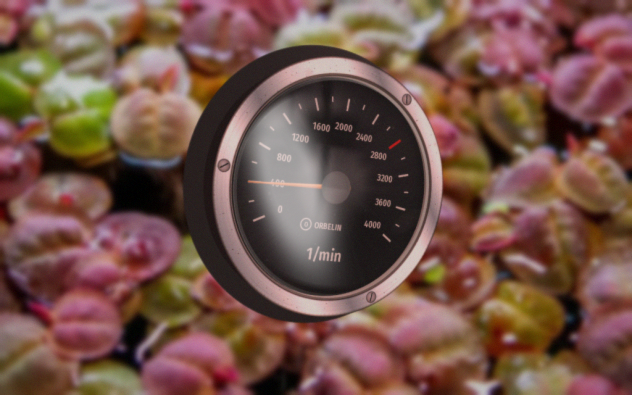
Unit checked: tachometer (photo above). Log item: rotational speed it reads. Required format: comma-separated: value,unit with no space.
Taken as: 400,rpm
